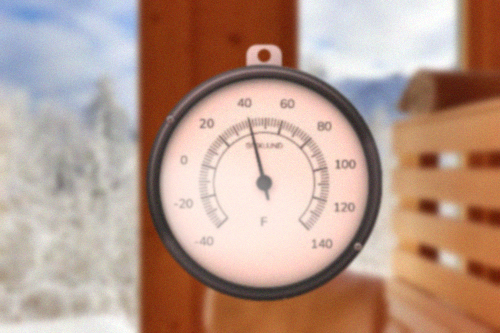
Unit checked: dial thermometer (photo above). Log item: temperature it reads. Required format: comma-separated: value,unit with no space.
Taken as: 40,°F
